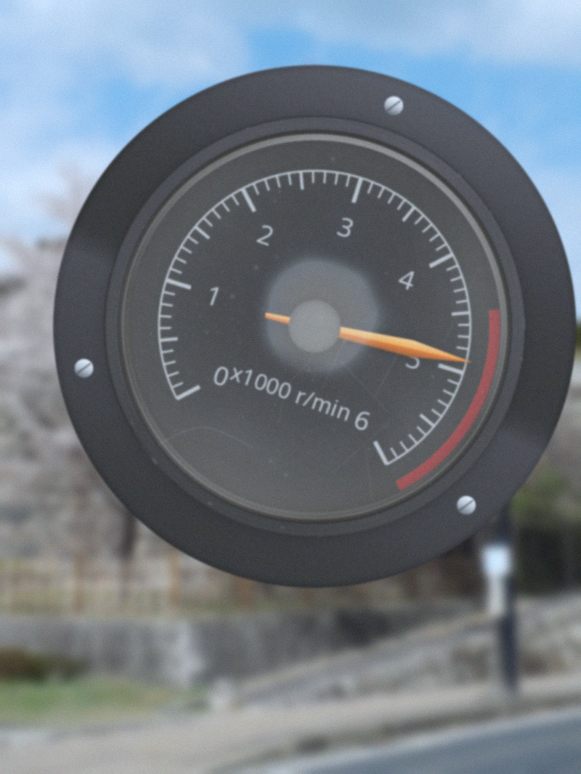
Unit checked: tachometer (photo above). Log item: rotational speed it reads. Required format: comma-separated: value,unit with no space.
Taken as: 4900,rpm
